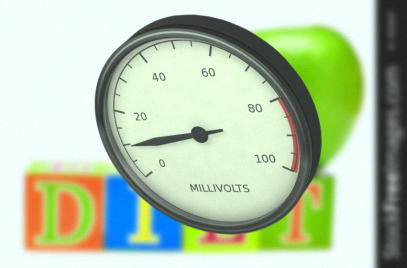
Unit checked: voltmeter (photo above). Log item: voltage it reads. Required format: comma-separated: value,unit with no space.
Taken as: 10,mV
